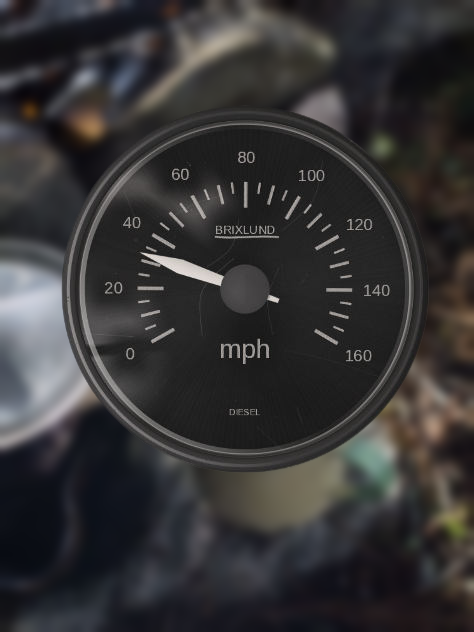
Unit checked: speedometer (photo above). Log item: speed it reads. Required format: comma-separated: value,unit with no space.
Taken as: 32.5,mph
